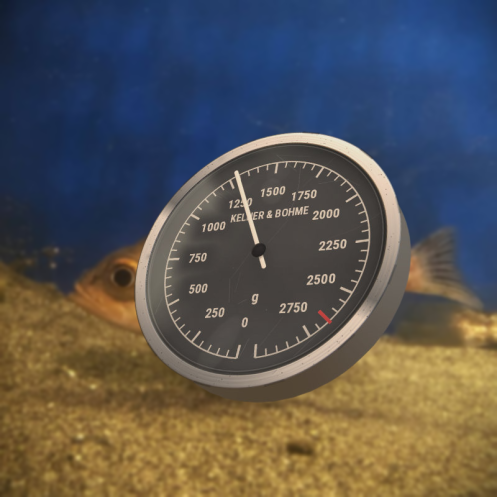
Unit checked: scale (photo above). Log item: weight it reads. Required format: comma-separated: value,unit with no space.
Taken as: 1300,g
